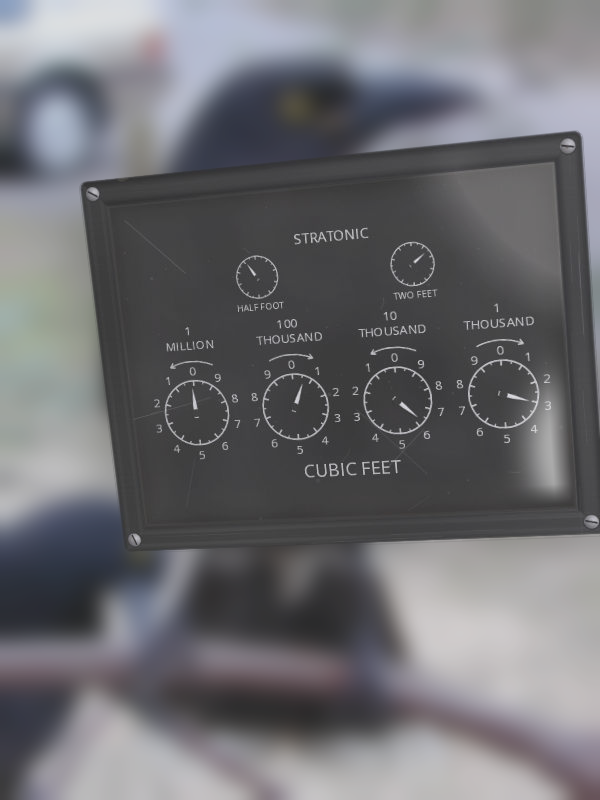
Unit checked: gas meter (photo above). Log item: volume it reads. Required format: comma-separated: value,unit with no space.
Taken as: 6300,ft³
